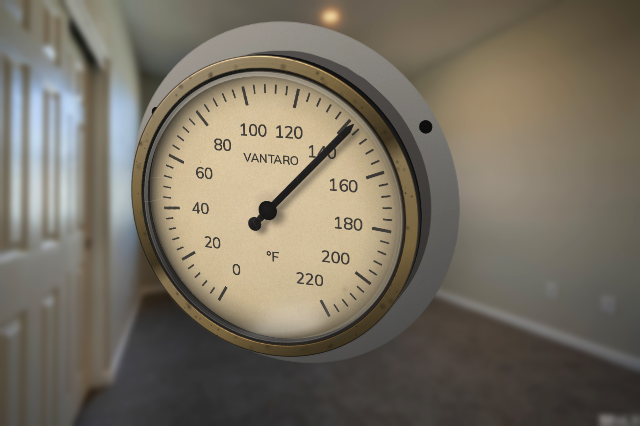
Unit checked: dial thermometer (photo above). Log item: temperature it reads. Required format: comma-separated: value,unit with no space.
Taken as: 142,°F
